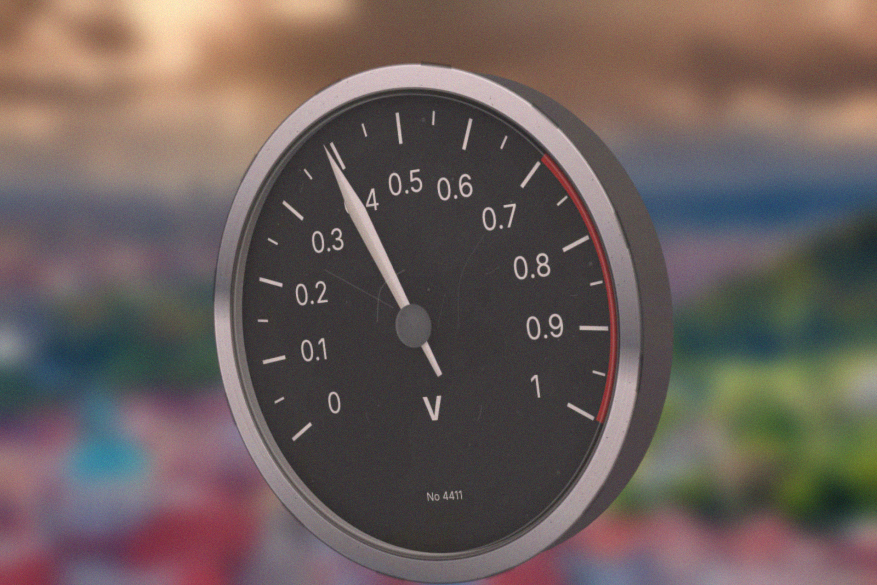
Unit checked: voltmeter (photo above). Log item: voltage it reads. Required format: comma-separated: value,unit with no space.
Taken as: 0.4,V
